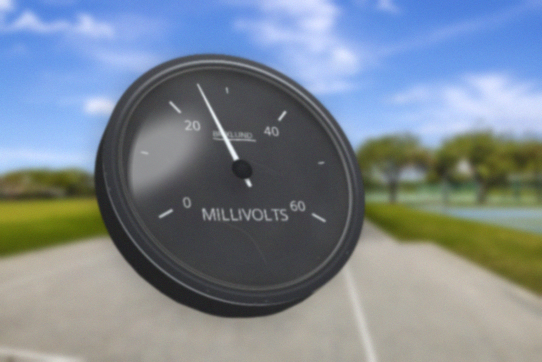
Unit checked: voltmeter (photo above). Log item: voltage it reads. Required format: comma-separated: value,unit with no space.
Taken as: 25,mV
